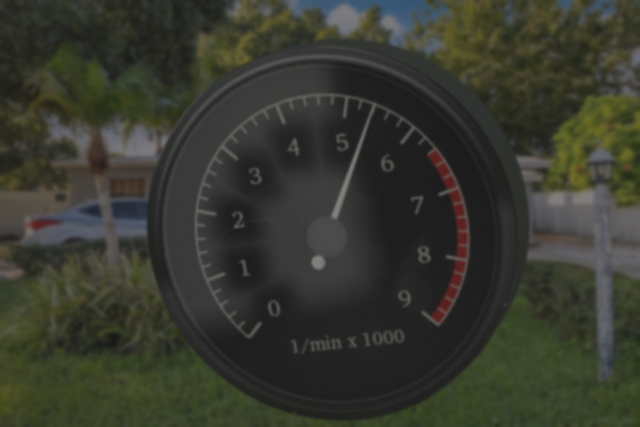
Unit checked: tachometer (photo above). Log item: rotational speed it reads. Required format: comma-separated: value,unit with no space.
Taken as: 5400,rpm
